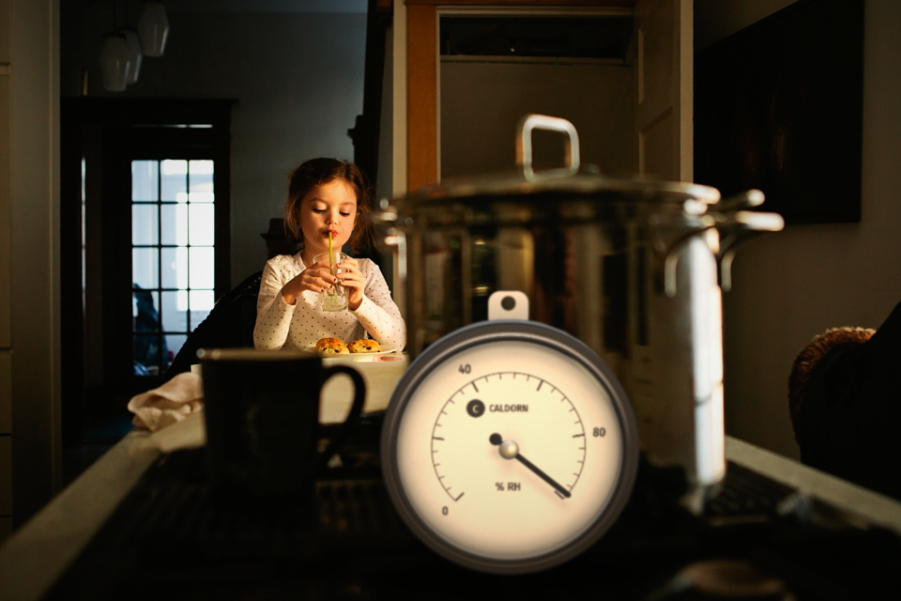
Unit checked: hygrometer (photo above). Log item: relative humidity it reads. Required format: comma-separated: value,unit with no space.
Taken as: 98,%
